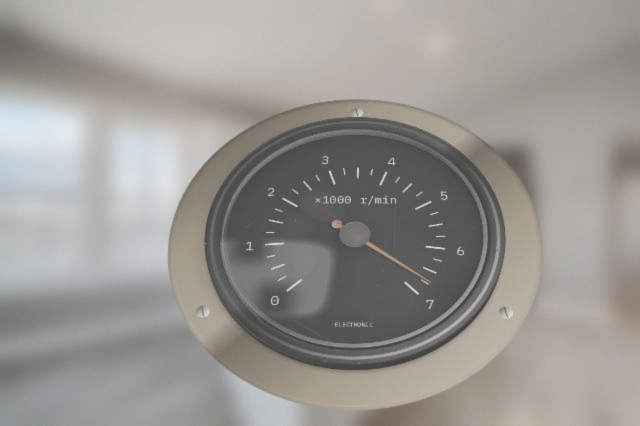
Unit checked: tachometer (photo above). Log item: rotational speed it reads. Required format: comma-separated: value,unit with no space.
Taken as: 6750,rpm
